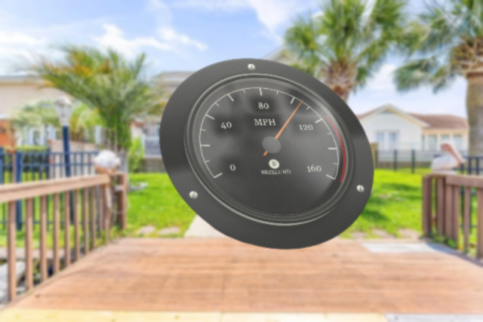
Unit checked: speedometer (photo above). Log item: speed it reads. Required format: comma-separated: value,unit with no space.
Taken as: 105,mph
